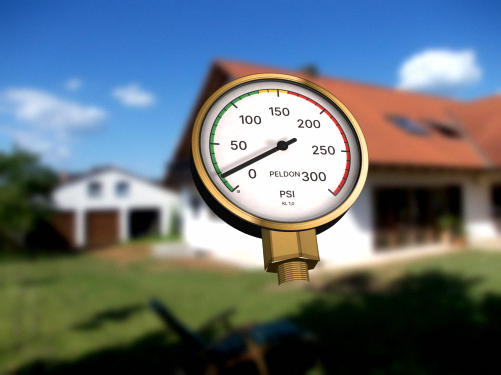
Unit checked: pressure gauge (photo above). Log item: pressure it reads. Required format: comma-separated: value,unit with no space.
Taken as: 15,psi
